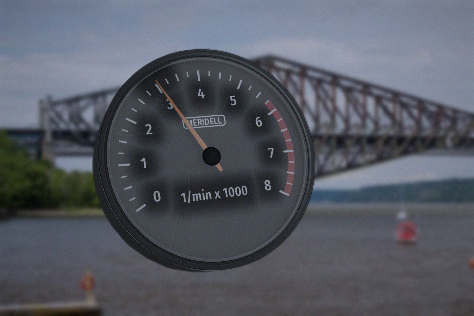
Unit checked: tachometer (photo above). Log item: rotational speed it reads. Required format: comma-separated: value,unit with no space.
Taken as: 3000,rpm
